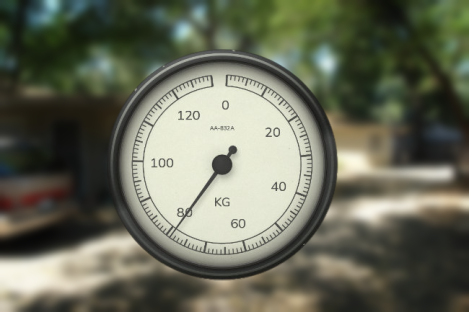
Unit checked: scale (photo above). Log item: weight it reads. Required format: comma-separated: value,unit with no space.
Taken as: 79,kg
